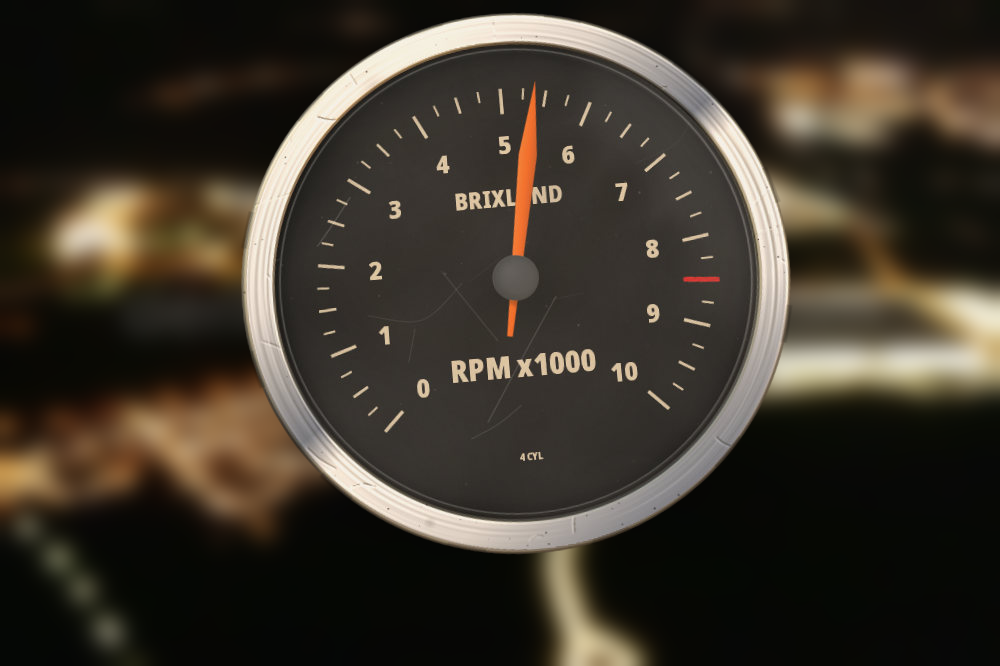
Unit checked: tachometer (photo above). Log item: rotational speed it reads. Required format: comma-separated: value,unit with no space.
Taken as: 5375,rpm
